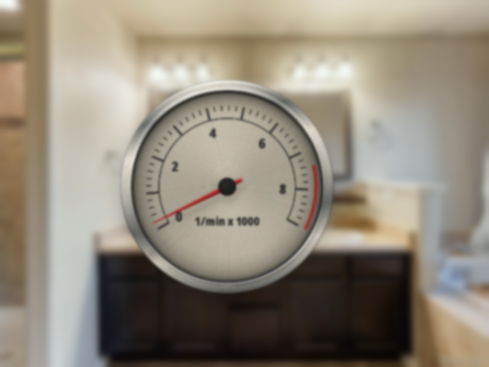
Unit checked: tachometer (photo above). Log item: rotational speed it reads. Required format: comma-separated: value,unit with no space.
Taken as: 200,rpm
